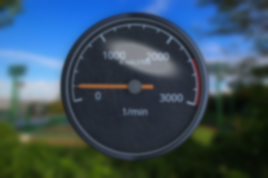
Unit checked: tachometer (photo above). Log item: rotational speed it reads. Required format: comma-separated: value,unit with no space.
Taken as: 200,rpm
